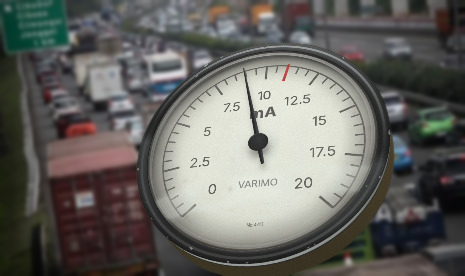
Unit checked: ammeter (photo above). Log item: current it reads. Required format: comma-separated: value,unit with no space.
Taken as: 9,mA
